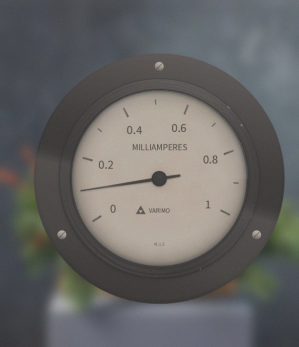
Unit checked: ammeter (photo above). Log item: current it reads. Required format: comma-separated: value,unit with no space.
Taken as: 0.1,mA
